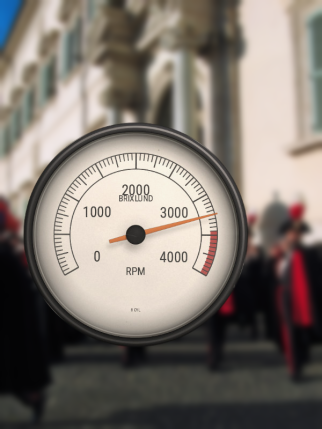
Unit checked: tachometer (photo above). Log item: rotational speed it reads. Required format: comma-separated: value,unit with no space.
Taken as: 3250,rpm
